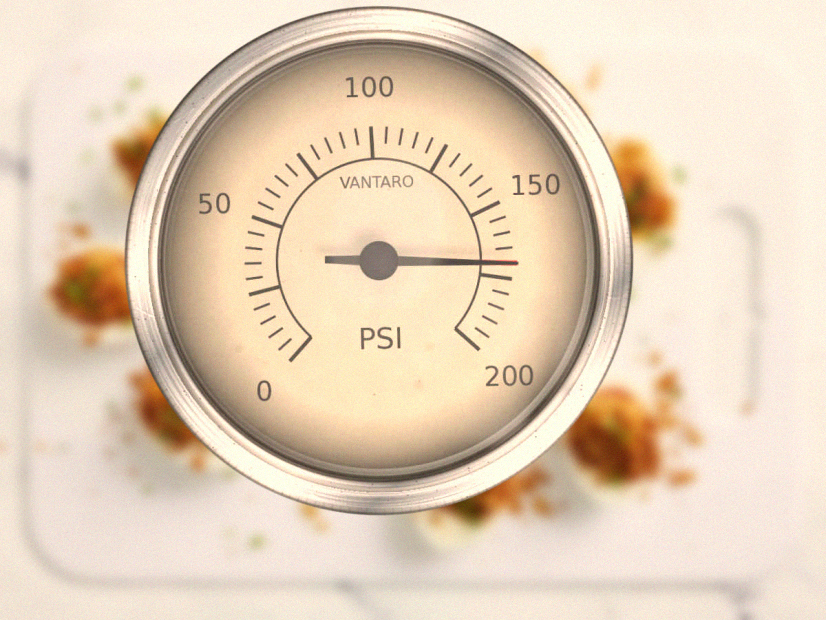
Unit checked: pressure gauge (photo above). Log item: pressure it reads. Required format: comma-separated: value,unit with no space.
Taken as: 170,psi
